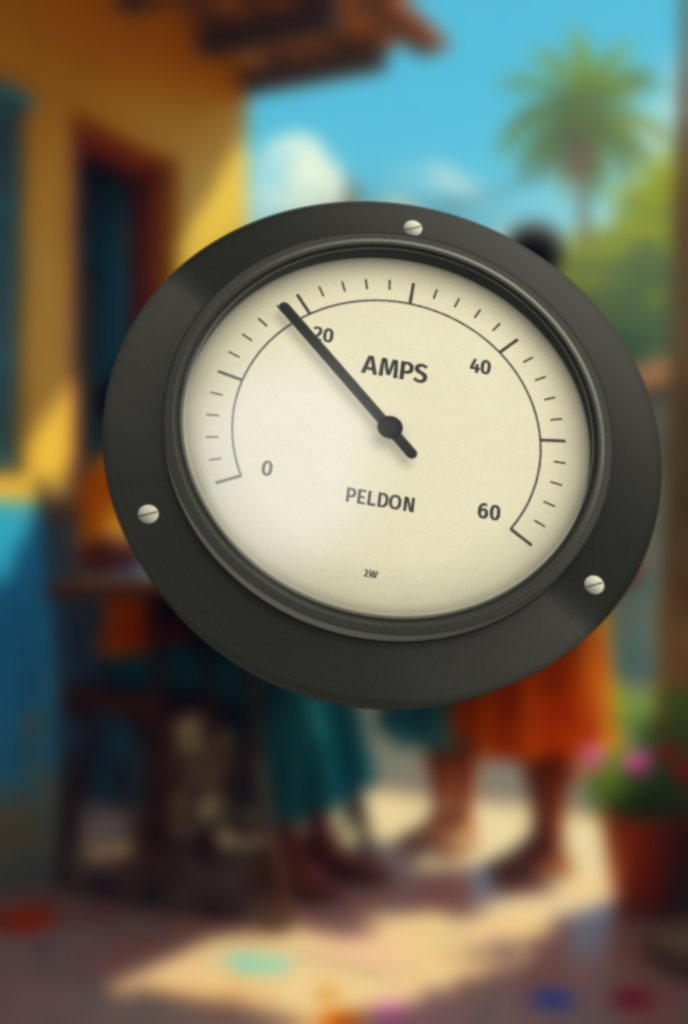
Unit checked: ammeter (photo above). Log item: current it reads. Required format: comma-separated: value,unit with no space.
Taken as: 18,A
